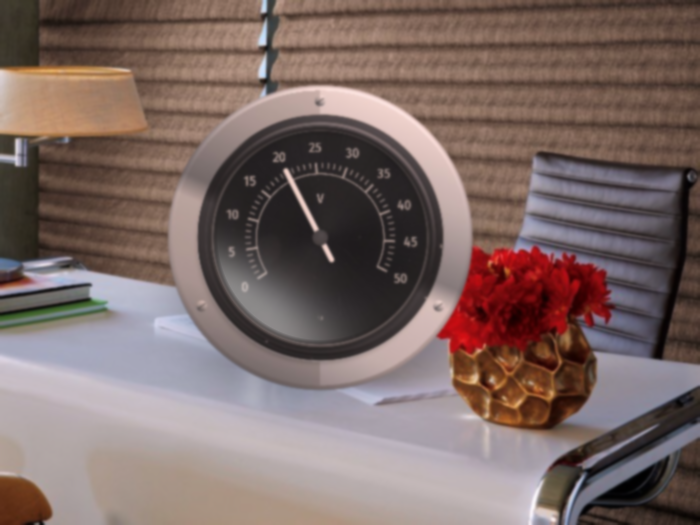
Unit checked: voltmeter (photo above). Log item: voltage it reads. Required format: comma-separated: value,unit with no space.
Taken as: 20,V
